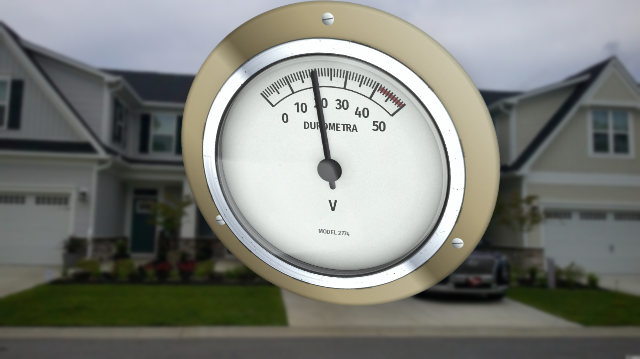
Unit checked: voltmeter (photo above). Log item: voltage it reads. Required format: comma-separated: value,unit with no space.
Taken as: 20,V
